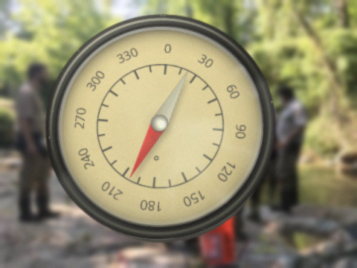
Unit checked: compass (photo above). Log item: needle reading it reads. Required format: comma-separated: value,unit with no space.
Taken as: 202.5,°
